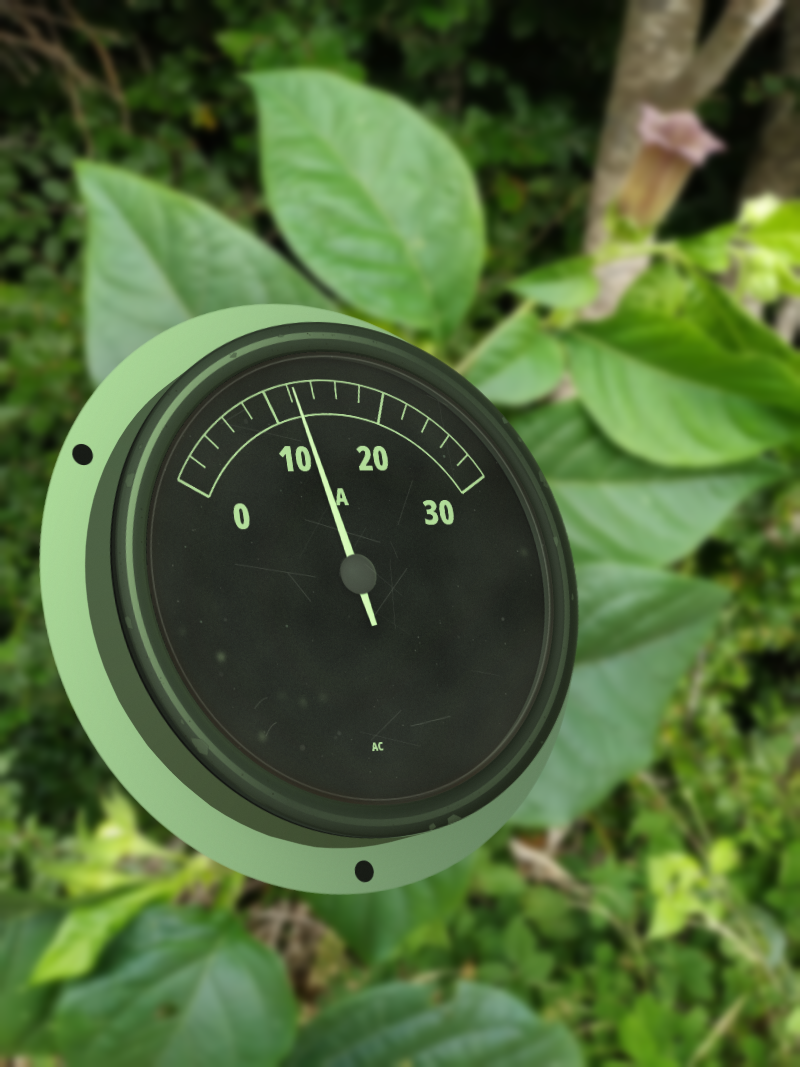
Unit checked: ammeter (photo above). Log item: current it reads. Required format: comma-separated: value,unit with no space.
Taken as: 12,A
